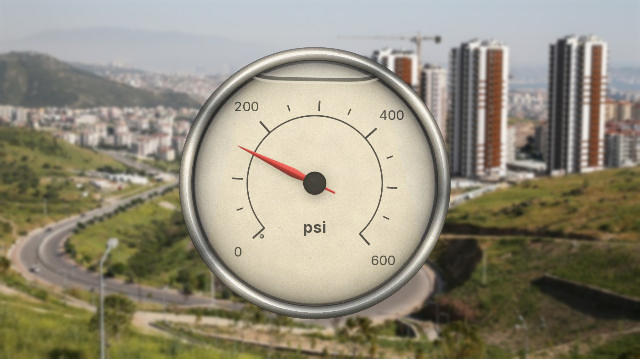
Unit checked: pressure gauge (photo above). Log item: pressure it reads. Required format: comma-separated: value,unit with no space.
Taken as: 150,psi
